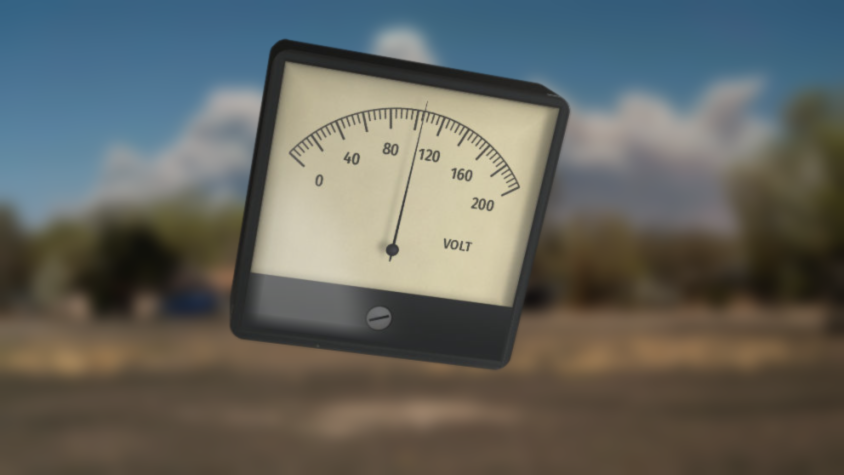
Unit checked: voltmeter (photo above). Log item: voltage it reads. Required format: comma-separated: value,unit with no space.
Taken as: 104,V
